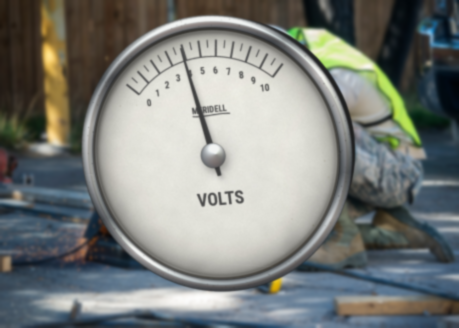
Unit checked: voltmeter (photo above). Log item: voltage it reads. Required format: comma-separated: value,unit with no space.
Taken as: 4,V
